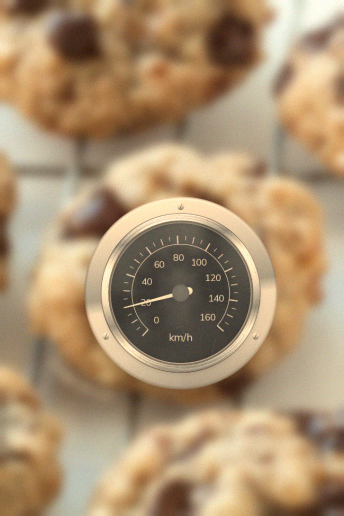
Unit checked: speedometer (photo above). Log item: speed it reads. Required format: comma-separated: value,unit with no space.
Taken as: 20,km/h
